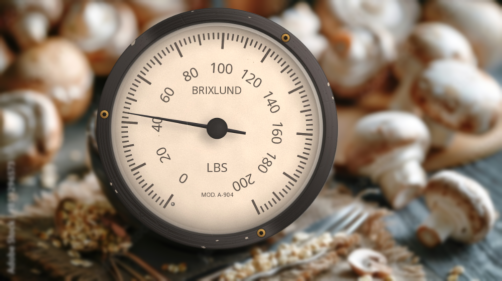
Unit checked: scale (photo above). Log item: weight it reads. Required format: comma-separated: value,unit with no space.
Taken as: 44,lb
